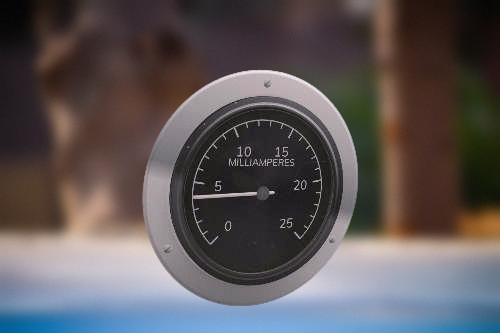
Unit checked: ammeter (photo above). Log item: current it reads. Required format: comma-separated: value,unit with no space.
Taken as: 4,mA
